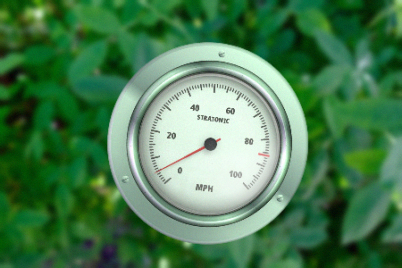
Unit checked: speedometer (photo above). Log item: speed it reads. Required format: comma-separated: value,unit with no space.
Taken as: 5,mph
